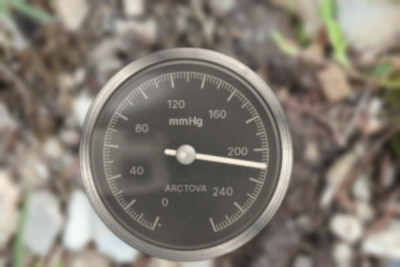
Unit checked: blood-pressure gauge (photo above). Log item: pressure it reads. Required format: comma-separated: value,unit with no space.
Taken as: 210,mmHg
